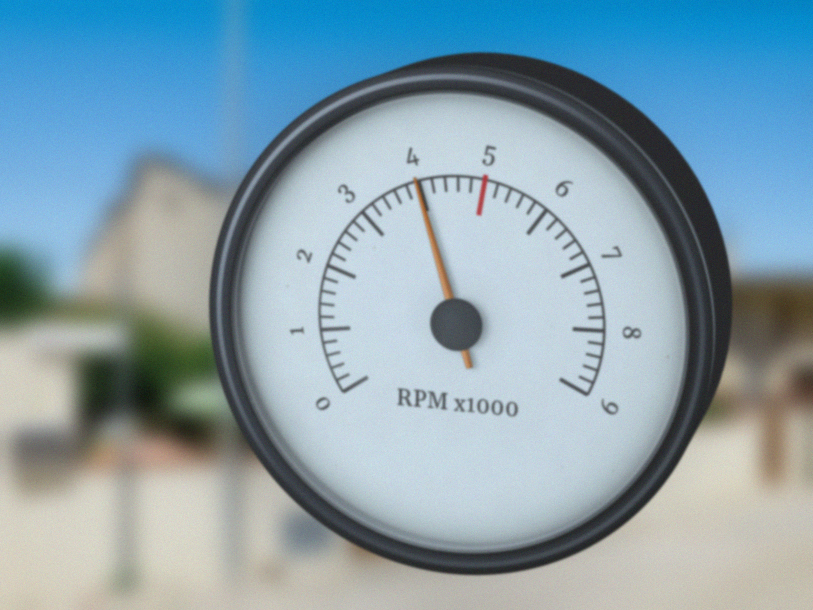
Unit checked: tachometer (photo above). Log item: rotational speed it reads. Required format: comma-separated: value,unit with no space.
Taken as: 4000,rpm
